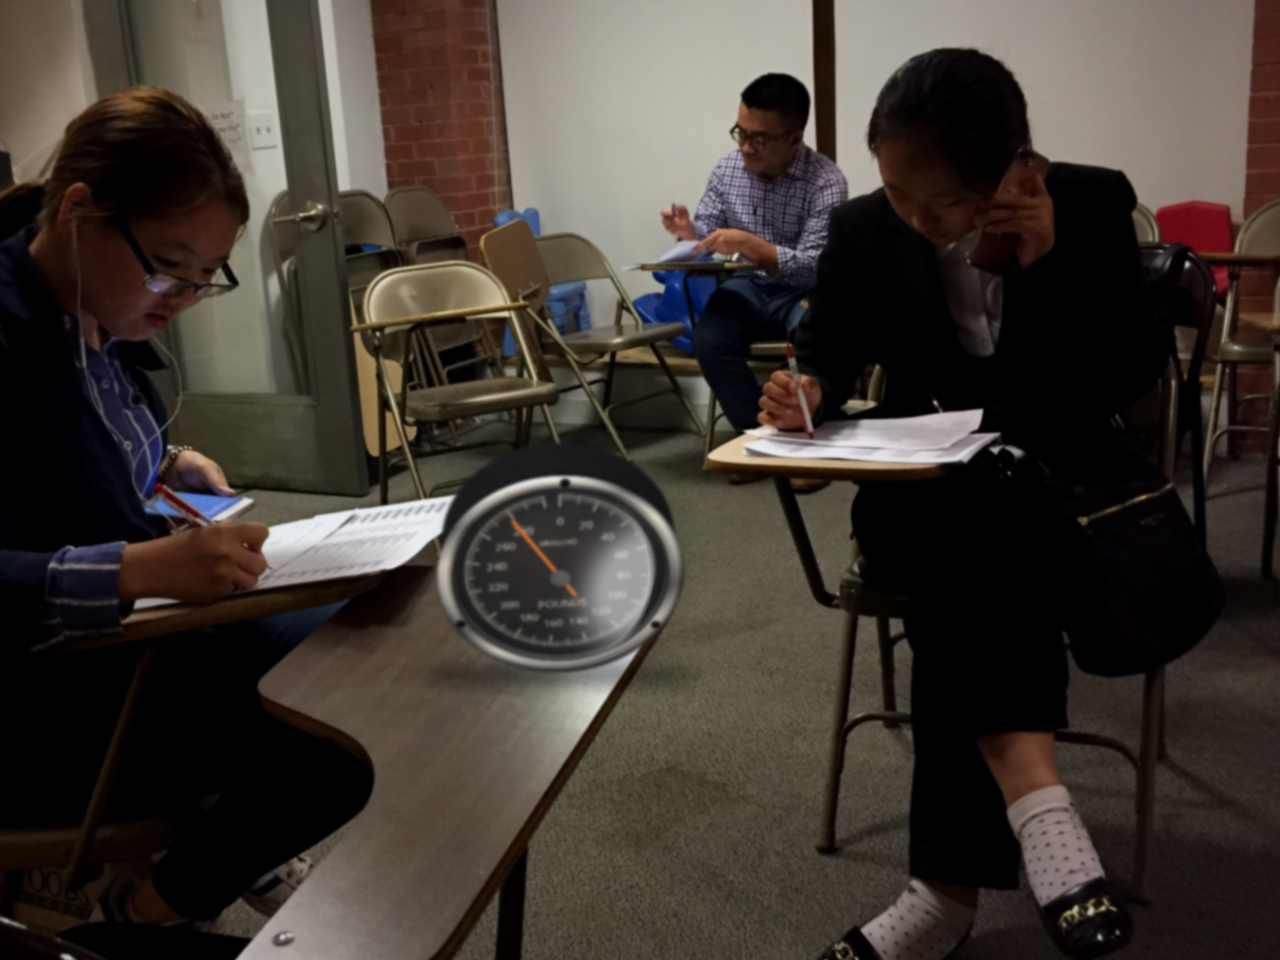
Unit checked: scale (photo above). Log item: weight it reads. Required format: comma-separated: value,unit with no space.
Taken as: 280,lb
